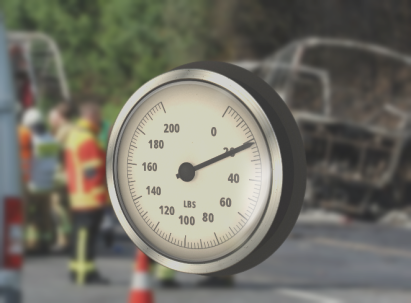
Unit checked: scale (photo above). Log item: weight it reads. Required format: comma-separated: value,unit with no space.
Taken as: 22,lb
